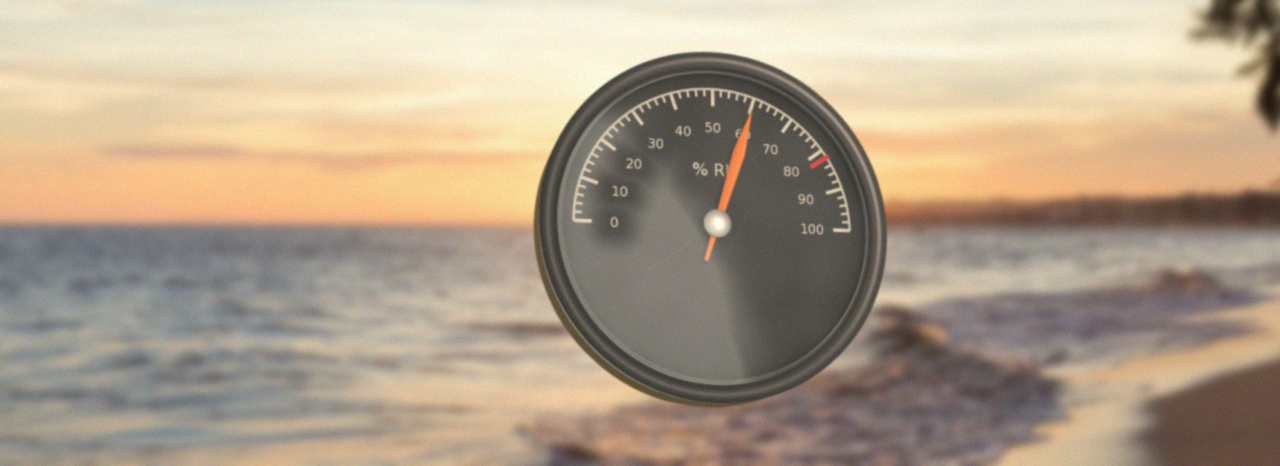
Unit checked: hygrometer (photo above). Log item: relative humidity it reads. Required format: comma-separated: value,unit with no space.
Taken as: 60,%
